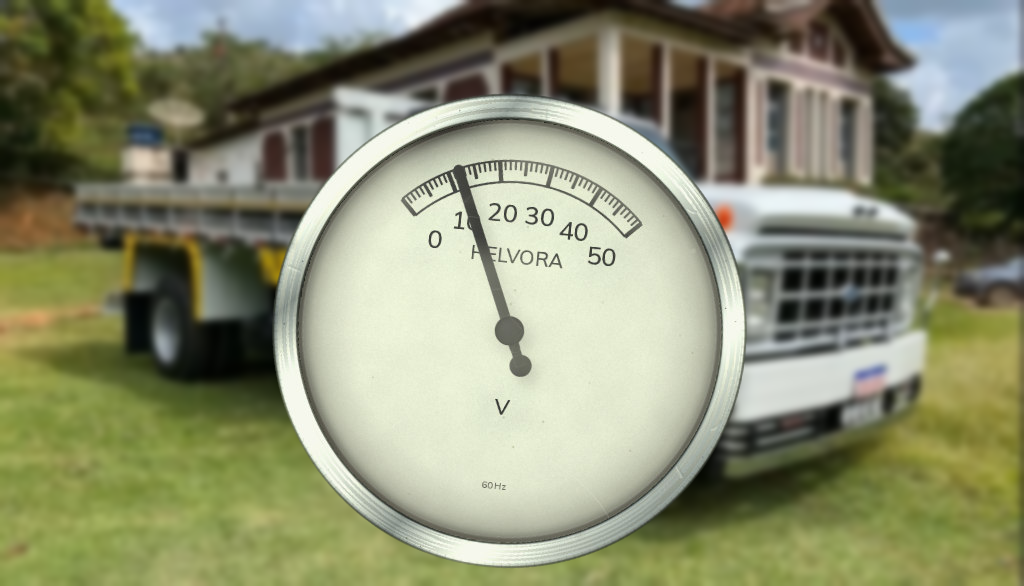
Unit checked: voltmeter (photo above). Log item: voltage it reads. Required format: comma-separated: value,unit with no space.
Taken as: 12,V
